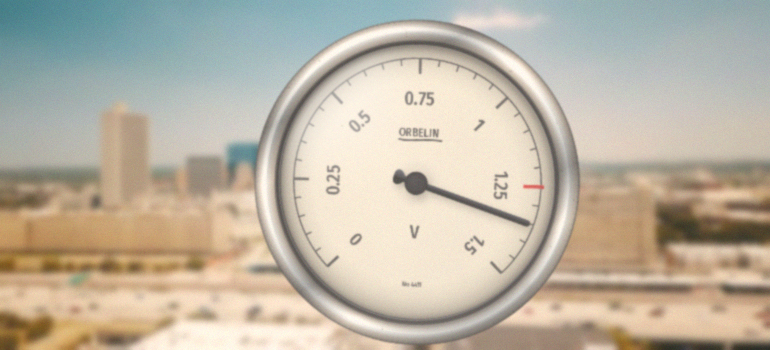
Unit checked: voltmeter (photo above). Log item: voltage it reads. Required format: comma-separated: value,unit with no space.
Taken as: 1.35,V
